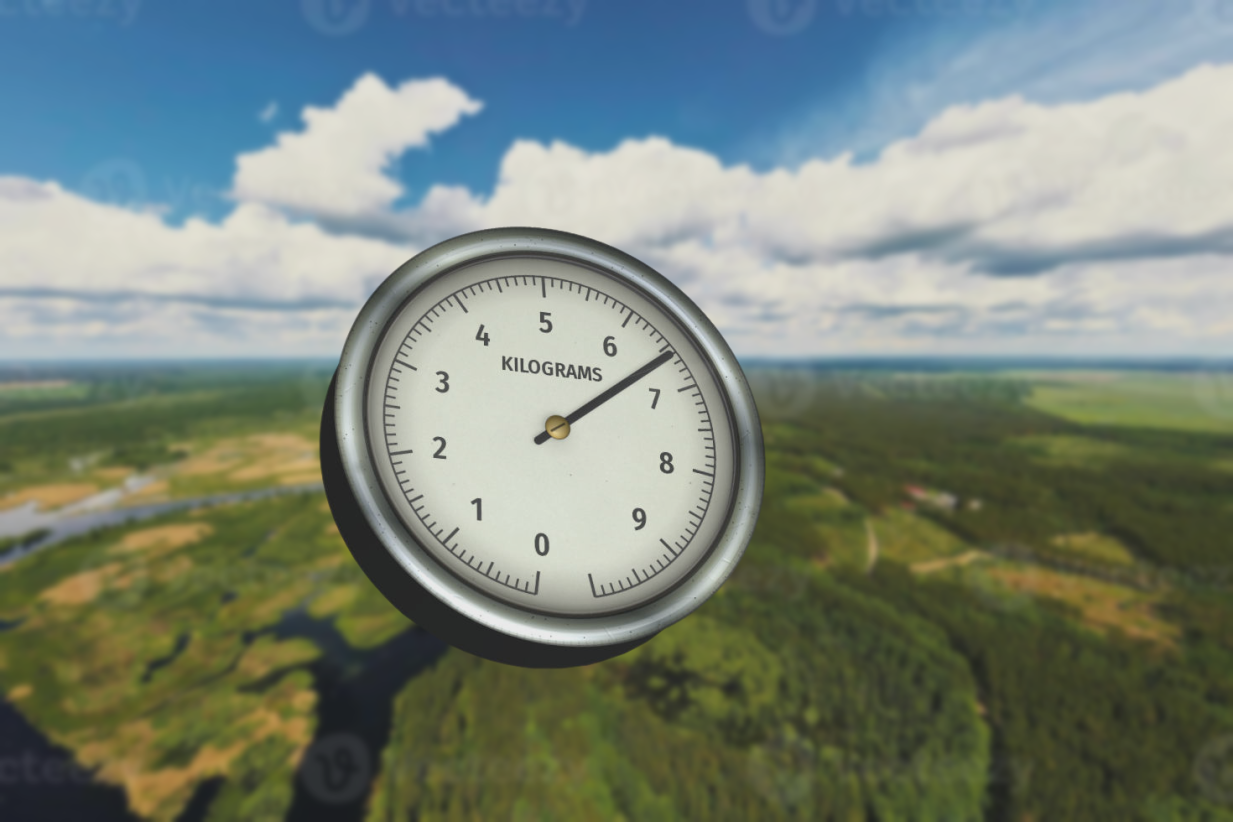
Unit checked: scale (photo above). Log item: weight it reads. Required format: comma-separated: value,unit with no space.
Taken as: 6.6,kg
